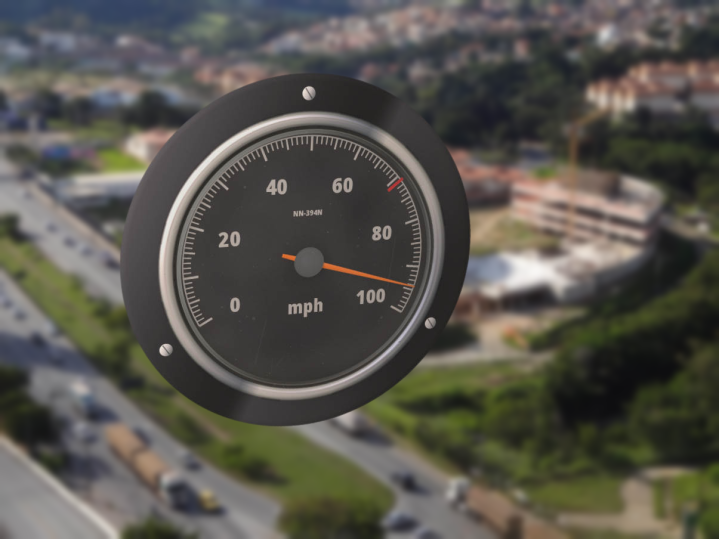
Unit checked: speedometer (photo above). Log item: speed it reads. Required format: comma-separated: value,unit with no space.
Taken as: 94,mph
